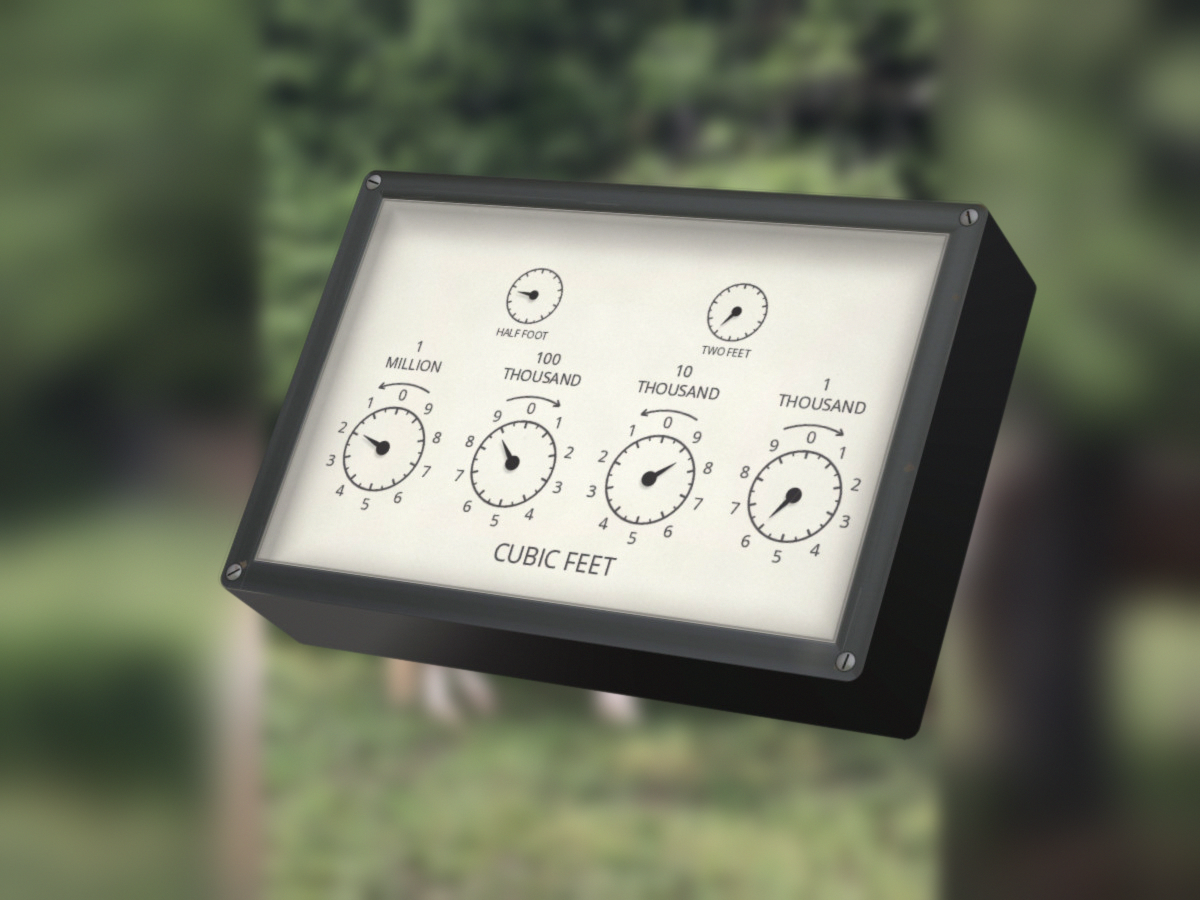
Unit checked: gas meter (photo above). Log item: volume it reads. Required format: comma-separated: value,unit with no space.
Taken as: 188600,ft³
